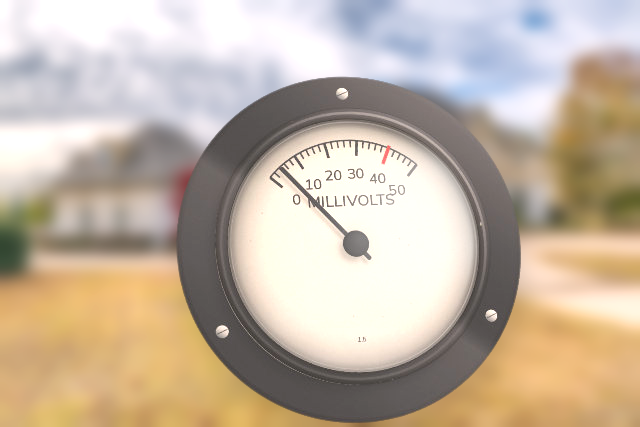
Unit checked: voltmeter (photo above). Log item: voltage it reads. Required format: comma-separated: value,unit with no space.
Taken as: 4,mV
